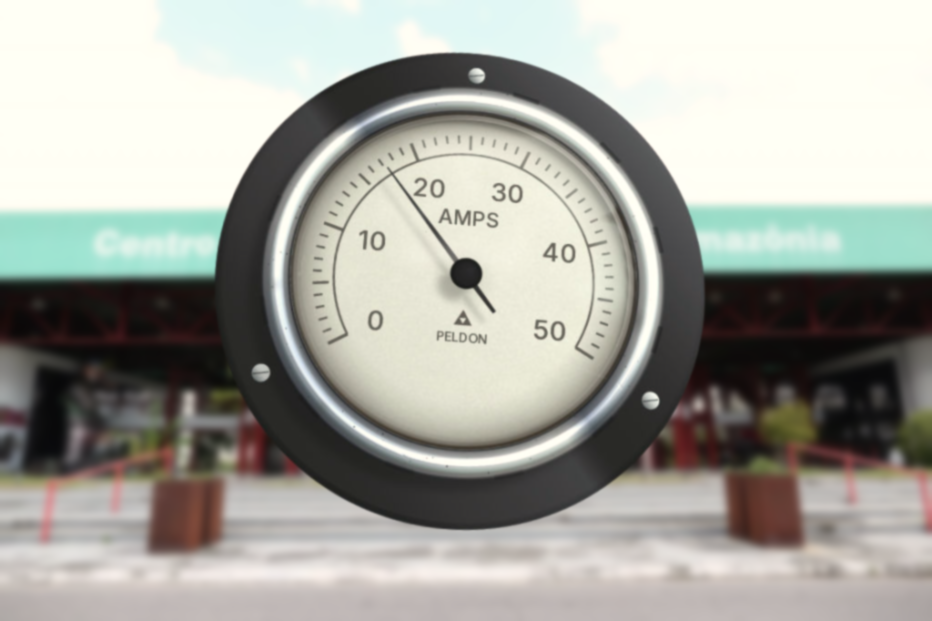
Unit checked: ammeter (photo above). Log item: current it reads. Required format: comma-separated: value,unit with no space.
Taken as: 17,A
